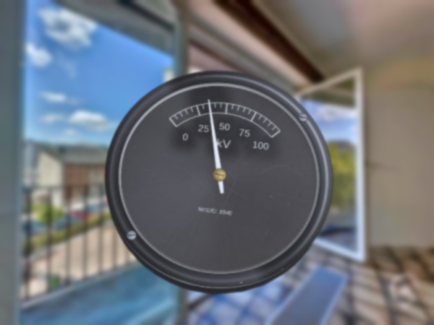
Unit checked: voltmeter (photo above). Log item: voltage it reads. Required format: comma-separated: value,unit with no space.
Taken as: 35,kV
